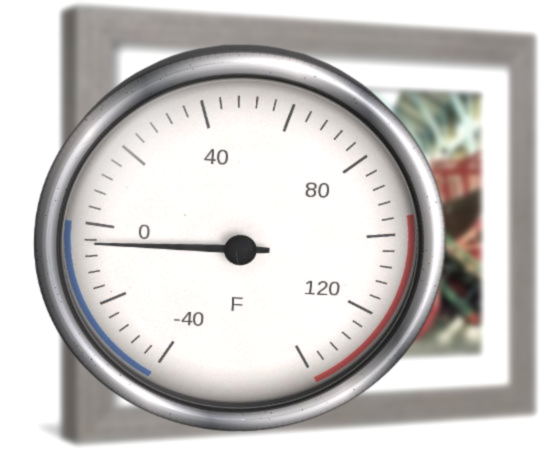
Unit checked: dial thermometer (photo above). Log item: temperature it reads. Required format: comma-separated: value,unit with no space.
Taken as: -4,°F
